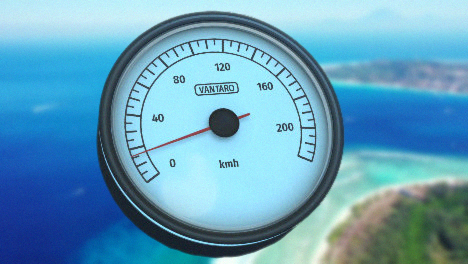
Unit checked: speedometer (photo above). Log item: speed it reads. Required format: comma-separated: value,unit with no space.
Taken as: 15,km/h
